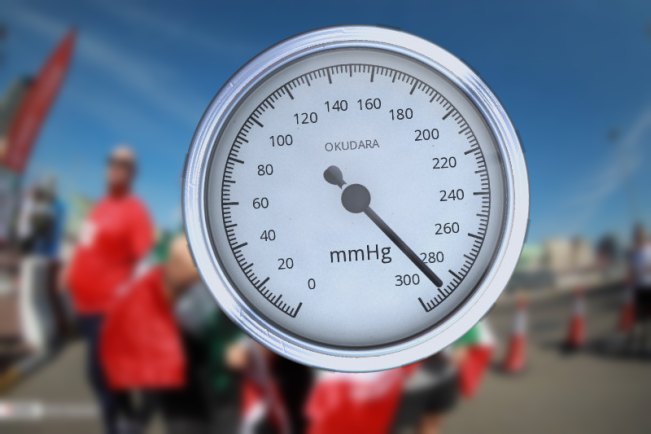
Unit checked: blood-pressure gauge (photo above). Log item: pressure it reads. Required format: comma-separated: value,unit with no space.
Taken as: 288,mmHg
